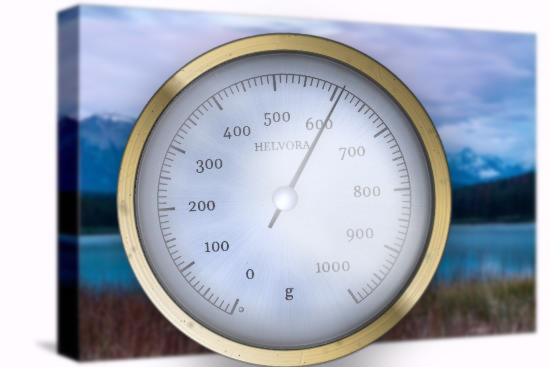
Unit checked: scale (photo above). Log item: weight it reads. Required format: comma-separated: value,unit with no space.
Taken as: 610,g
